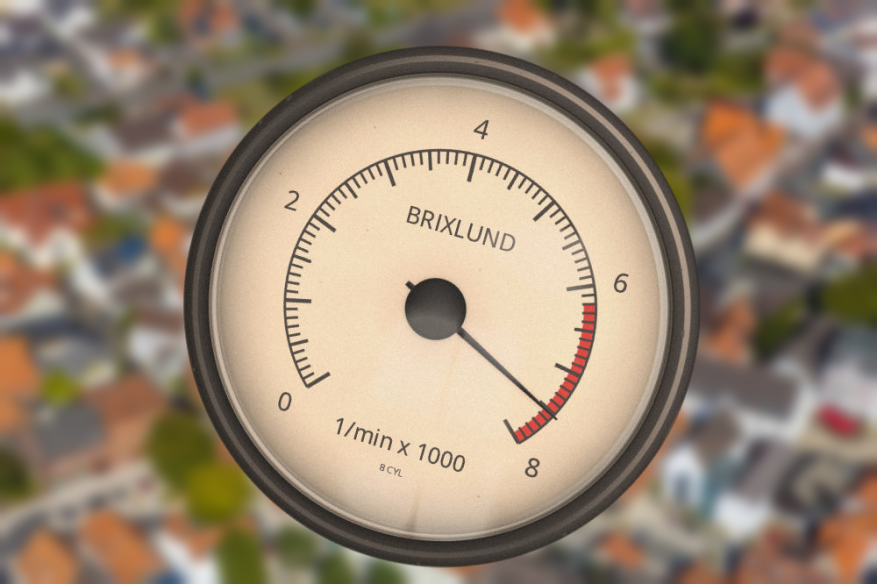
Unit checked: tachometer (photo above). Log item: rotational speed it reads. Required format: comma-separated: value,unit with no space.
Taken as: 7500,rpm
